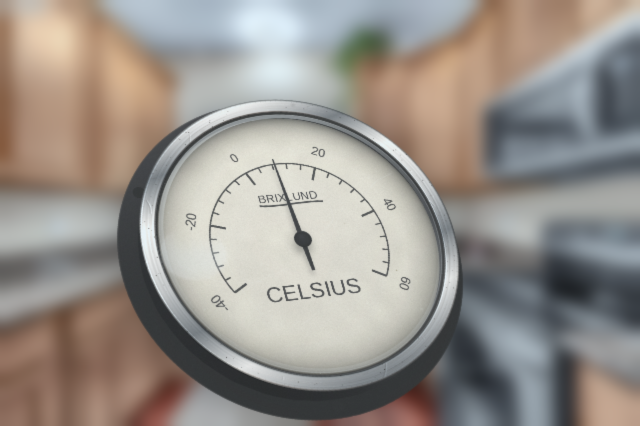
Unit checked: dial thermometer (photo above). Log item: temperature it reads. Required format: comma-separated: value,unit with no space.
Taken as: 8,°C
